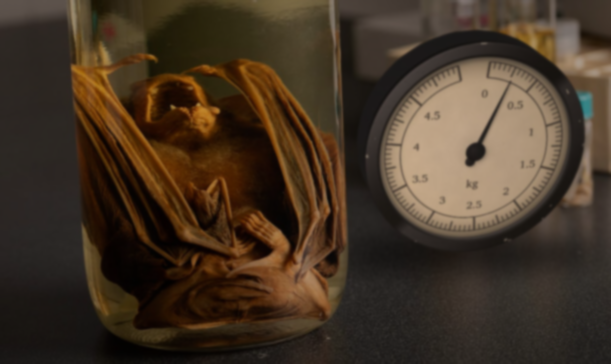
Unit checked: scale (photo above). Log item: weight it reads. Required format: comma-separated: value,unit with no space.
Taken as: 0.25,kg
